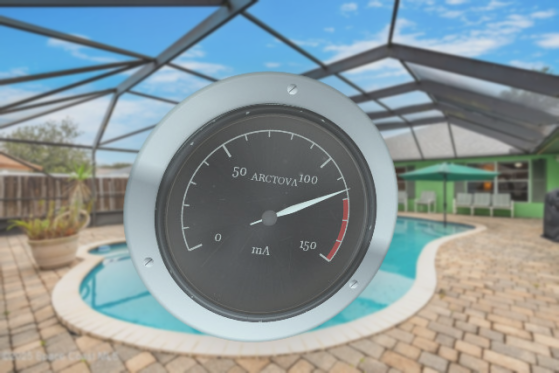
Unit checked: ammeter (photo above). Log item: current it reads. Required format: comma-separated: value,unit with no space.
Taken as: 115,mA
